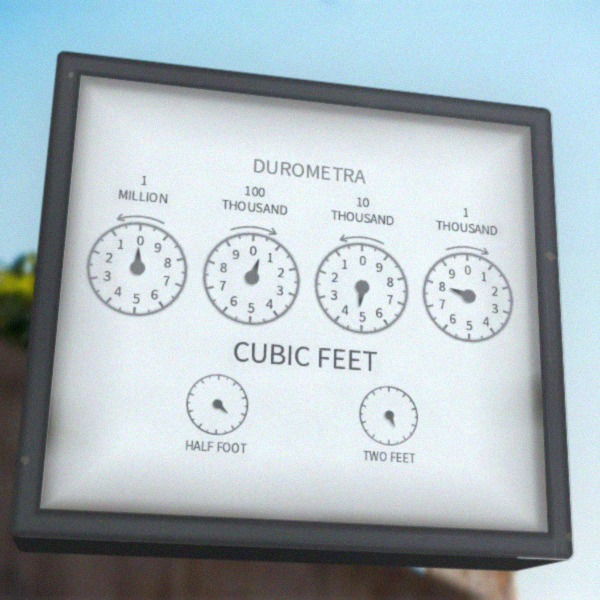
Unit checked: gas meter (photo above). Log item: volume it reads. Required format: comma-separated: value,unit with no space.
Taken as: 4800,ft³
